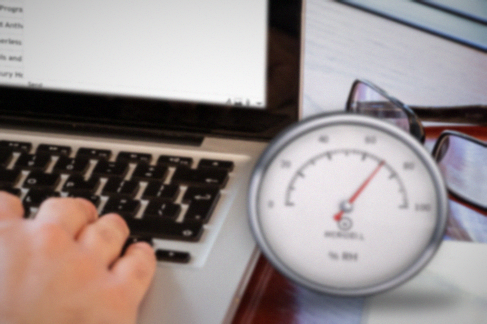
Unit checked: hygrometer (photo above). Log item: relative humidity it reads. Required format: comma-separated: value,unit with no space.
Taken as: 70,%
